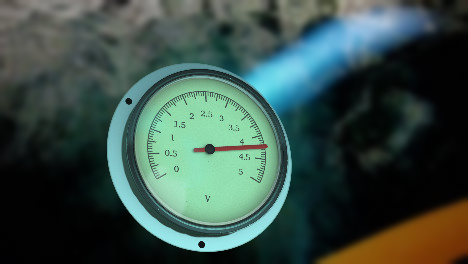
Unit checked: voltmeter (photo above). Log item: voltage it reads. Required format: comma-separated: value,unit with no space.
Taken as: 4.25,V
